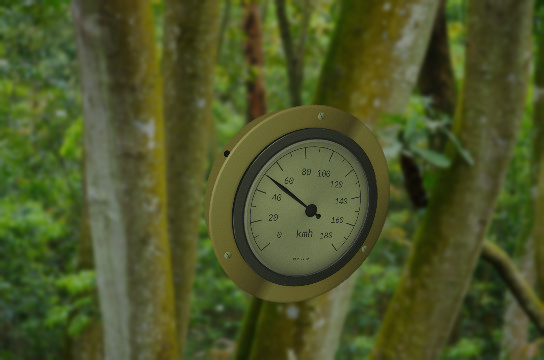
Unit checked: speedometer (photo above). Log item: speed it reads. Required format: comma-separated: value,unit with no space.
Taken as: 50,km/h
